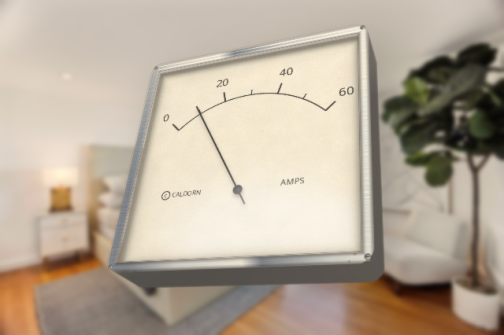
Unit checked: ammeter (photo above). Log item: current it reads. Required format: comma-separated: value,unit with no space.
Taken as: 10,A
